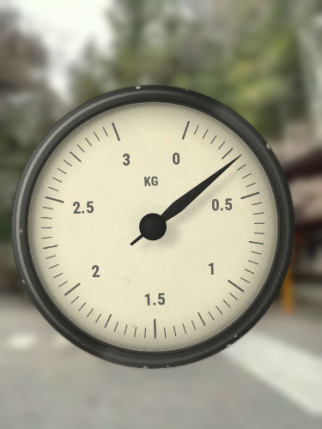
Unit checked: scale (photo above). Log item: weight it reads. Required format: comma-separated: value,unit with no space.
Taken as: 0.3,kg
